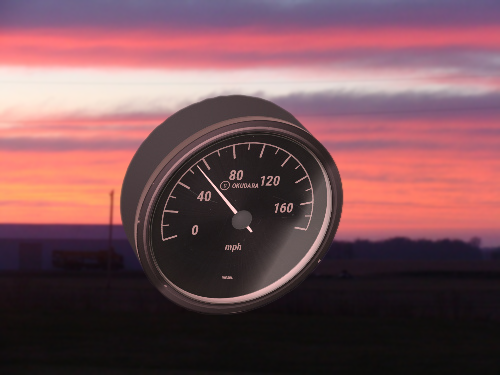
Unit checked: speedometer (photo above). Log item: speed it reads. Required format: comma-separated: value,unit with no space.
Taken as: 55,mph
